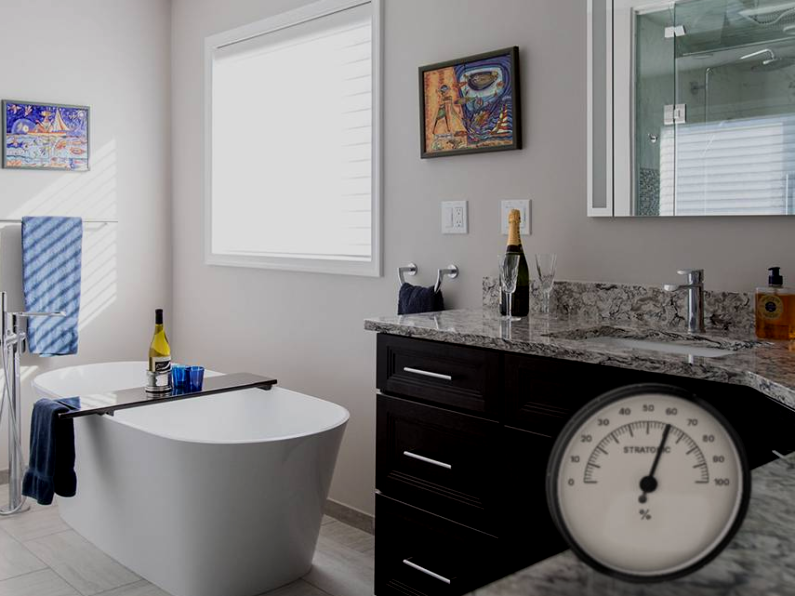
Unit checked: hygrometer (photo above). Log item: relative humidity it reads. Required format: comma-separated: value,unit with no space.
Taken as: 60,%
